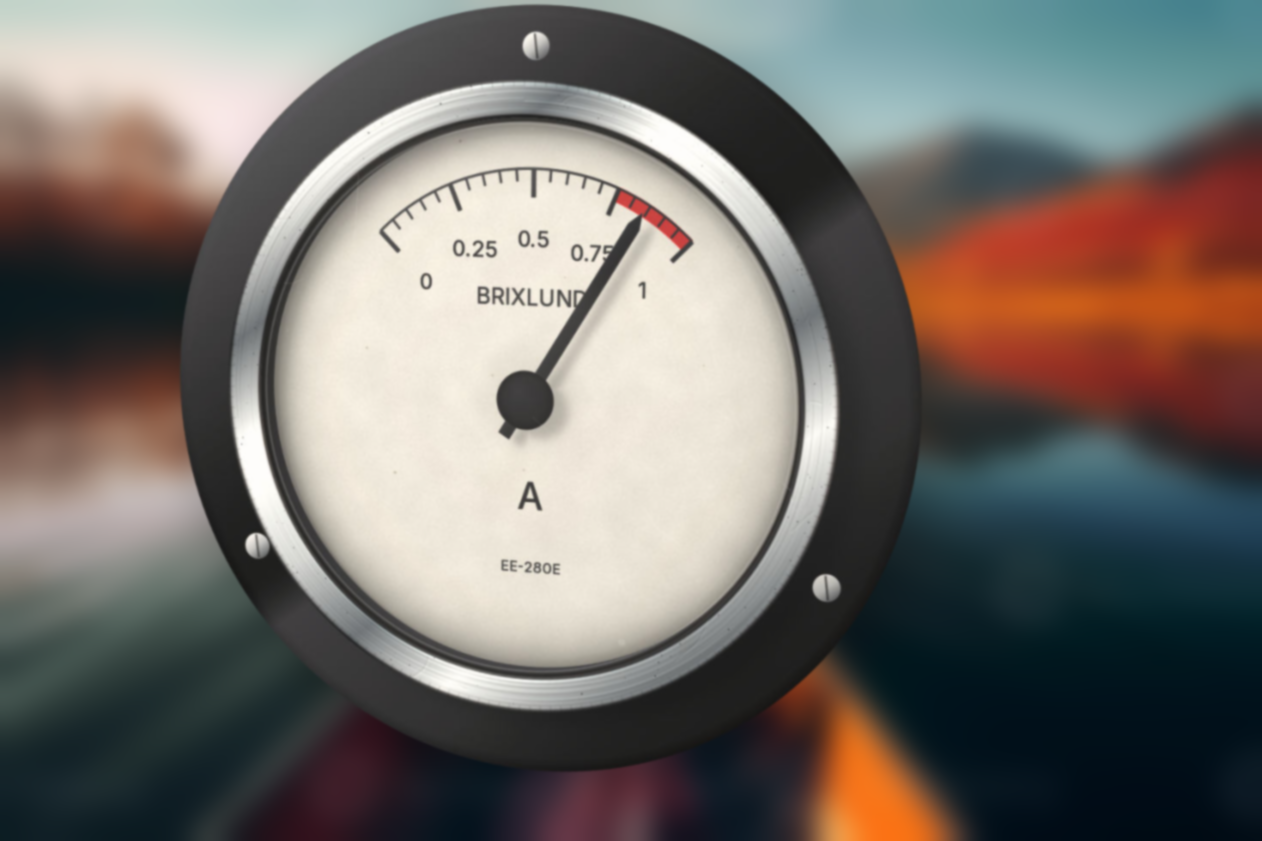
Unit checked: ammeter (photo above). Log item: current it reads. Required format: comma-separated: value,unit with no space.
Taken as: 0.85,A
